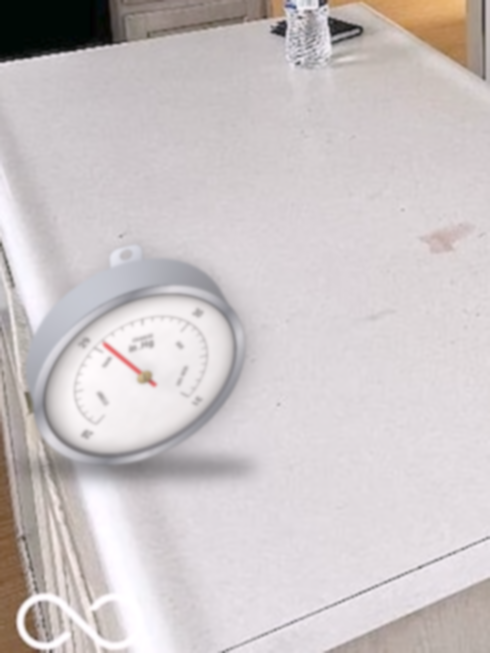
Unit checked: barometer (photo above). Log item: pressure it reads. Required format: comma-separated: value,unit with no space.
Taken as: 29.1,inHg
